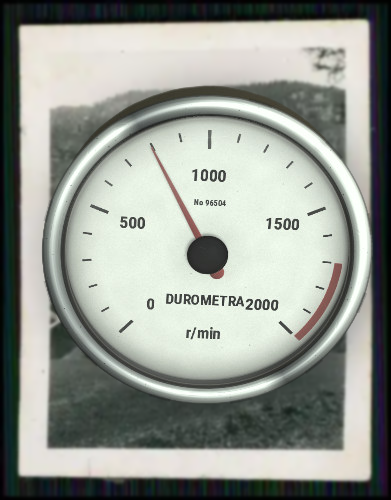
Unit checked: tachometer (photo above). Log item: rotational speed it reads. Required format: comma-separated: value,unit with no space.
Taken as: 800,rpm
